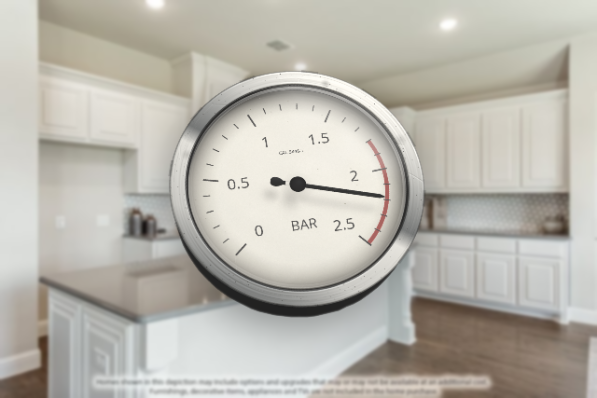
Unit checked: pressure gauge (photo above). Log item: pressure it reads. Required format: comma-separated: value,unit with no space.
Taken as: 2.2,bar
